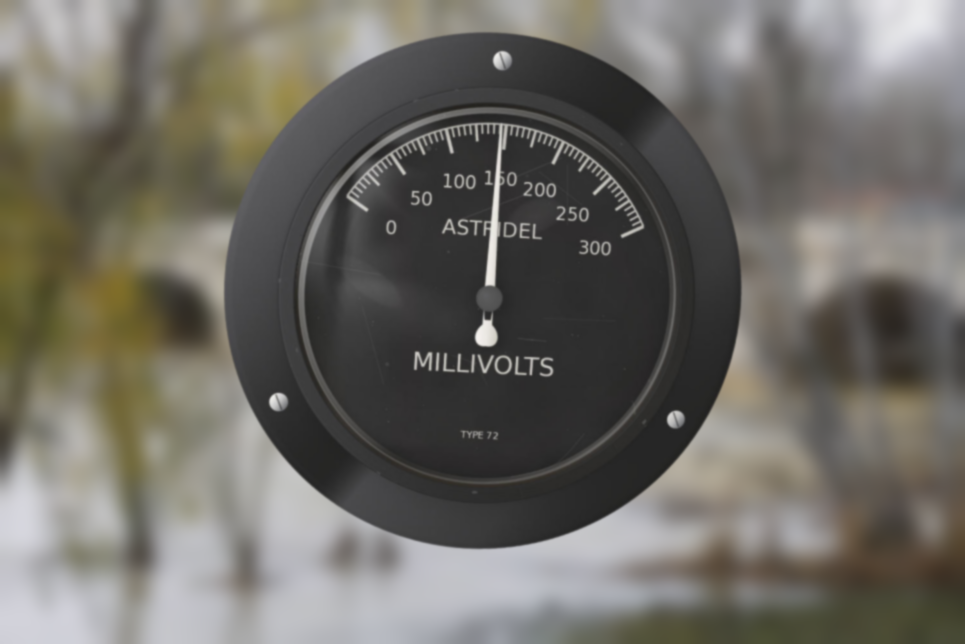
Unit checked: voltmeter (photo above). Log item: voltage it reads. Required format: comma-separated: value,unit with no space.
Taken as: 145,mV
